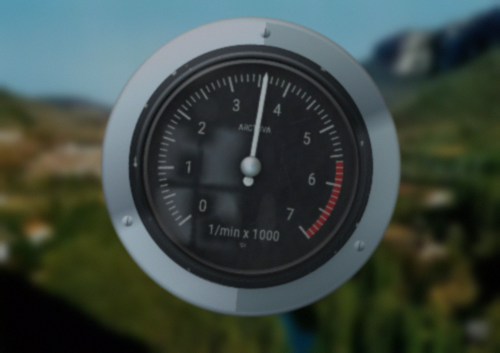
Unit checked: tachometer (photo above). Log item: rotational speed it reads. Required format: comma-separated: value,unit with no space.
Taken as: 3600,rpm
